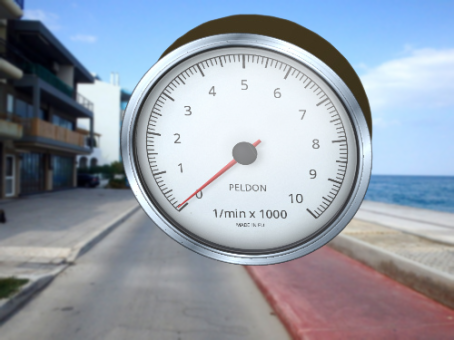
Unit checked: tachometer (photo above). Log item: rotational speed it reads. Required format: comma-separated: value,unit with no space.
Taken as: 100,rpm
